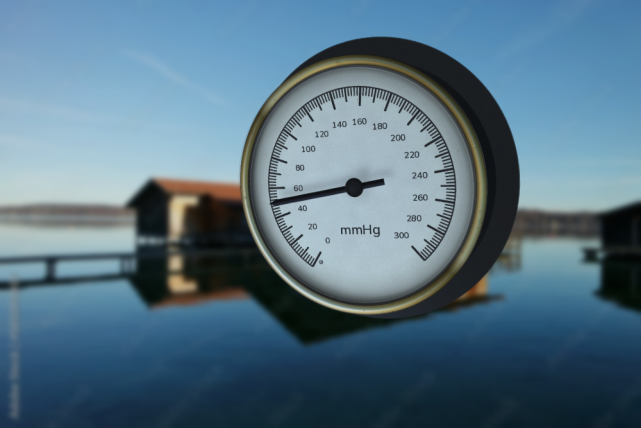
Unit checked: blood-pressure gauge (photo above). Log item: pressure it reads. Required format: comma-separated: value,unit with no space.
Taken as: 50,mmHg
